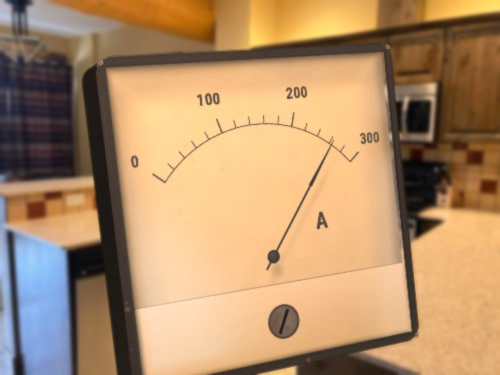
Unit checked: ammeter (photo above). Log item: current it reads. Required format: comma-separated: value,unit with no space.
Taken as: 260,A
